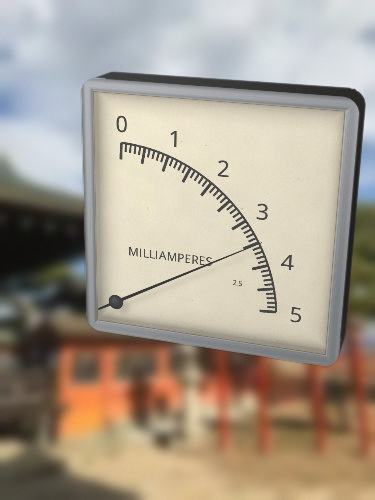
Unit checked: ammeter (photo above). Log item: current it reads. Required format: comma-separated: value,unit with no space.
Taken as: 3.5,mA
